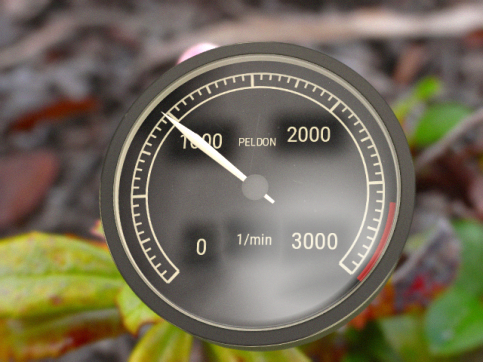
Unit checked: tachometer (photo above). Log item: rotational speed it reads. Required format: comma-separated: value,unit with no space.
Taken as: 975,rpm
